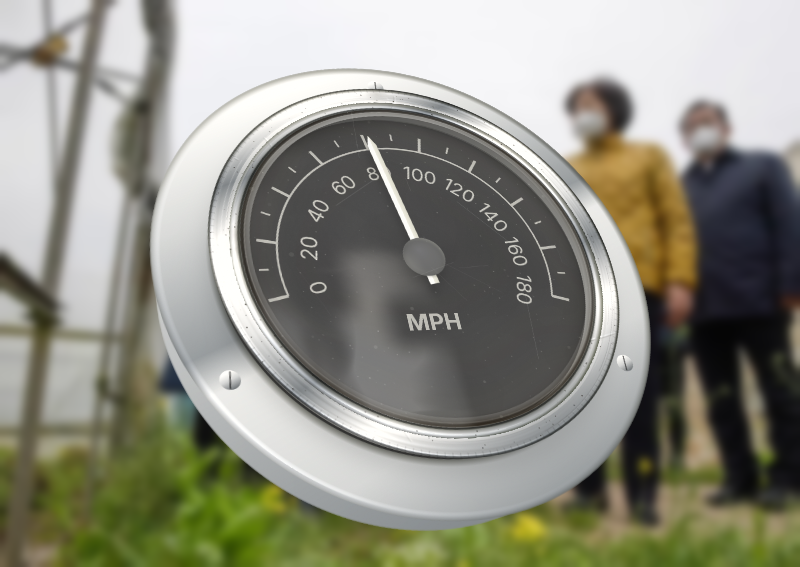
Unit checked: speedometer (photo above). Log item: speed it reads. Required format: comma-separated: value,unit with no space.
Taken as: 80,mph
